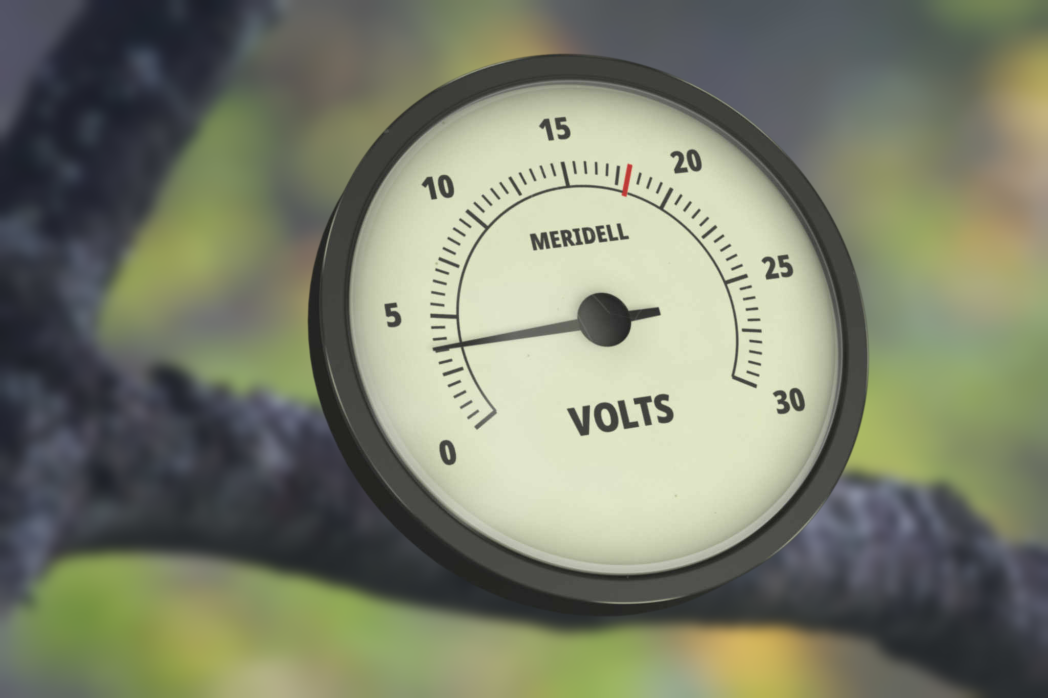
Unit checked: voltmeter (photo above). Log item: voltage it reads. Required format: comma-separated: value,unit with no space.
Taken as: 3.5,V
